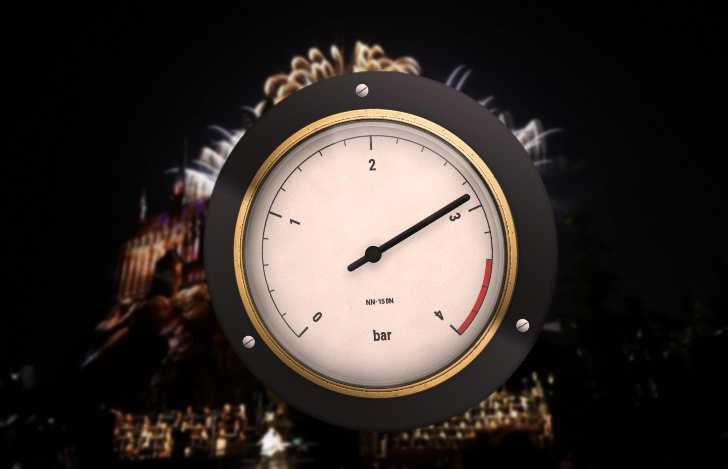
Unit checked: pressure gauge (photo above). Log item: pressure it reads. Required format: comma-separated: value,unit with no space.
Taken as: 2.9,bar
